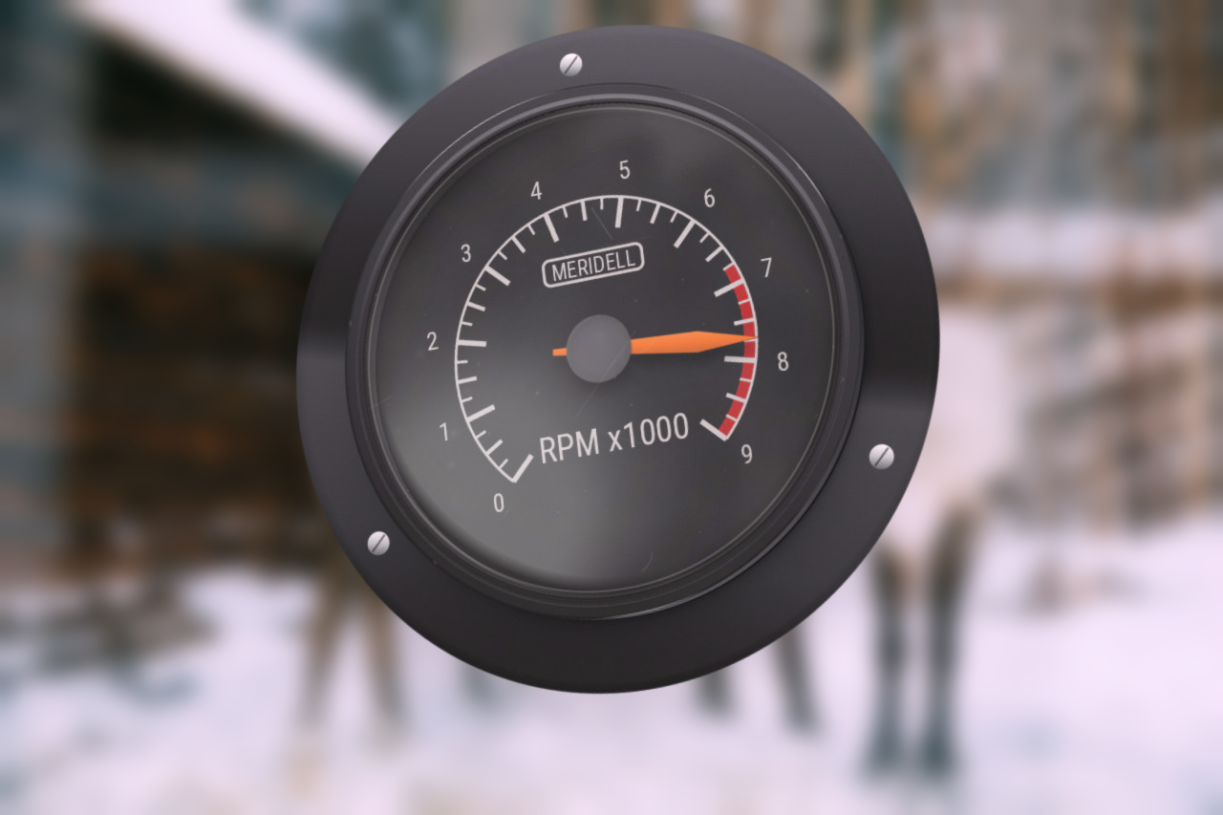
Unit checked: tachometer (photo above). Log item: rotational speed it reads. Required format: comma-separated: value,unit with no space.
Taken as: 7750,rpm
